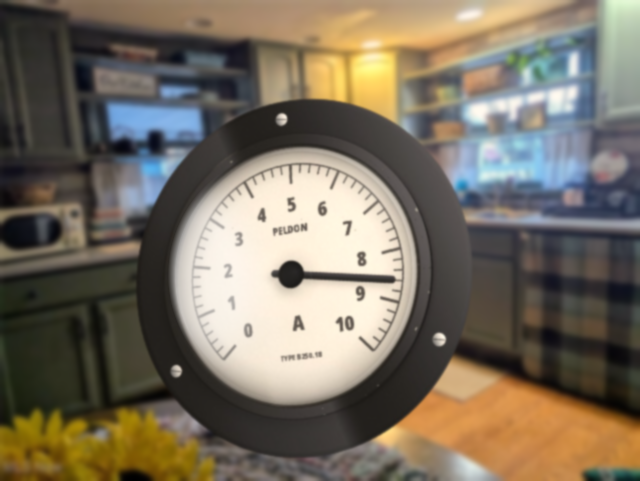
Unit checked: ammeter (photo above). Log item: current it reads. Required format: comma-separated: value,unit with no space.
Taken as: 8.6,A
